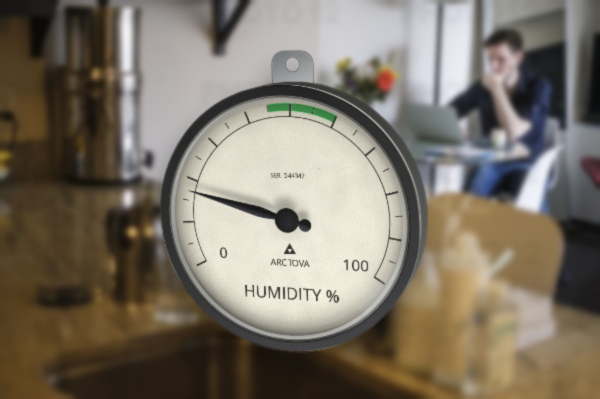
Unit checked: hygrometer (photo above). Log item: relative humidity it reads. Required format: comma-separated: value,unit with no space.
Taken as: 17.5,%
